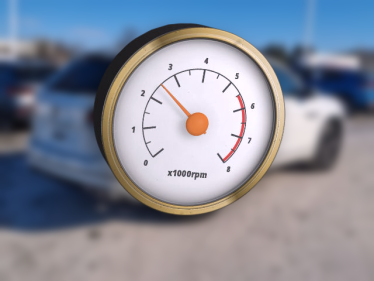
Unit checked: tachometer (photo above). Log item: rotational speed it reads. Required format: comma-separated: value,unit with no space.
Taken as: 2500,rpm
